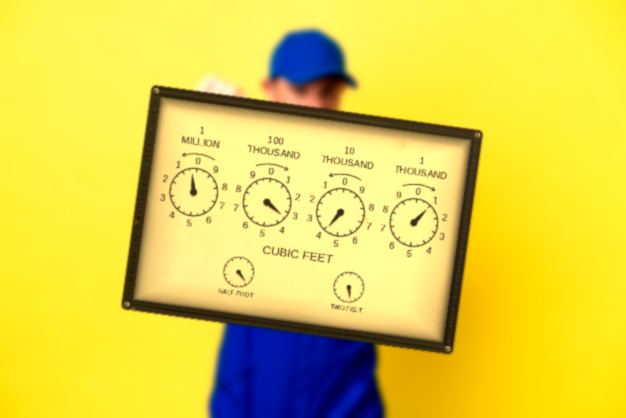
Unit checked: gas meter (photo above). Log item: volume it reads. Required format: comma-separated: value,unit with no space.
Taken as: 34100,ft³
